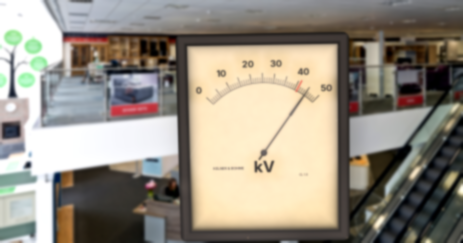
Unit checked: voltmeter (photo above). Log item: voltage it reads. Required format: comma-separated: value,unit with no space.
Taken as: 45,kV
